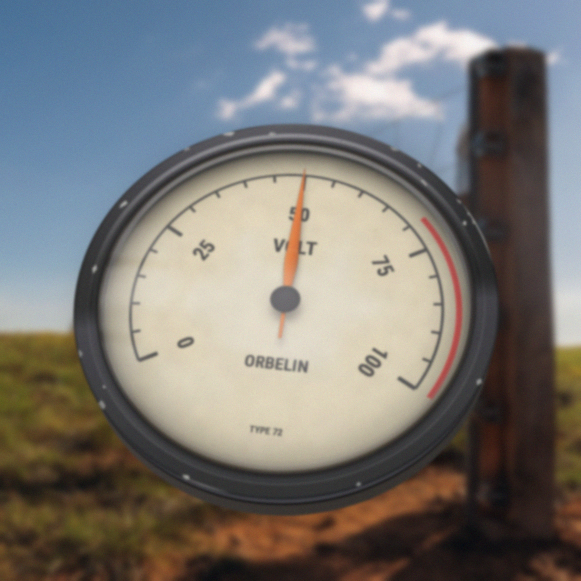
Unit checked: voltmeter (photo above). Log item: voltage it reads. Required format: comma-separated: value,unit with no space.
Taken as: 50,V
